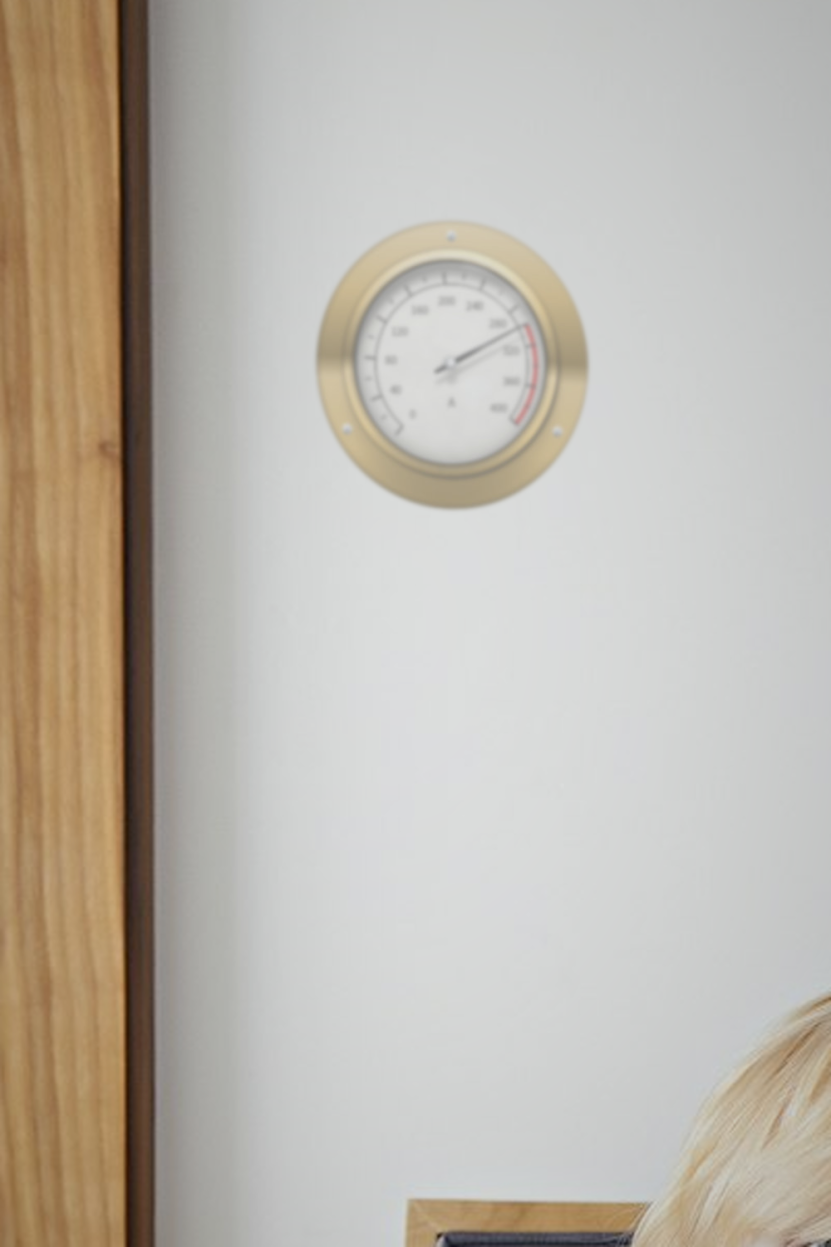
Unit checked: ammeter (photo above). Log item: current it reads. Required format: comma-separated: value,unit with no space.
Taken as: 300,A
